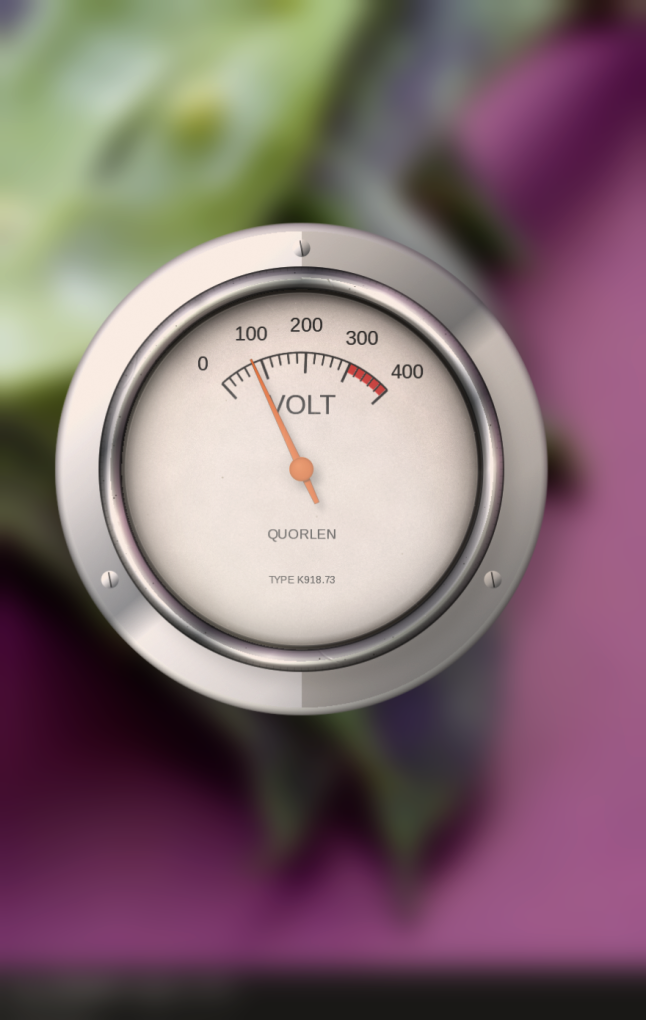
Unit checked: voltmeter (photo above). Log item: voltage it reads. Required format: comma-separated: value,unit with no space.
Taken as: 80,V
